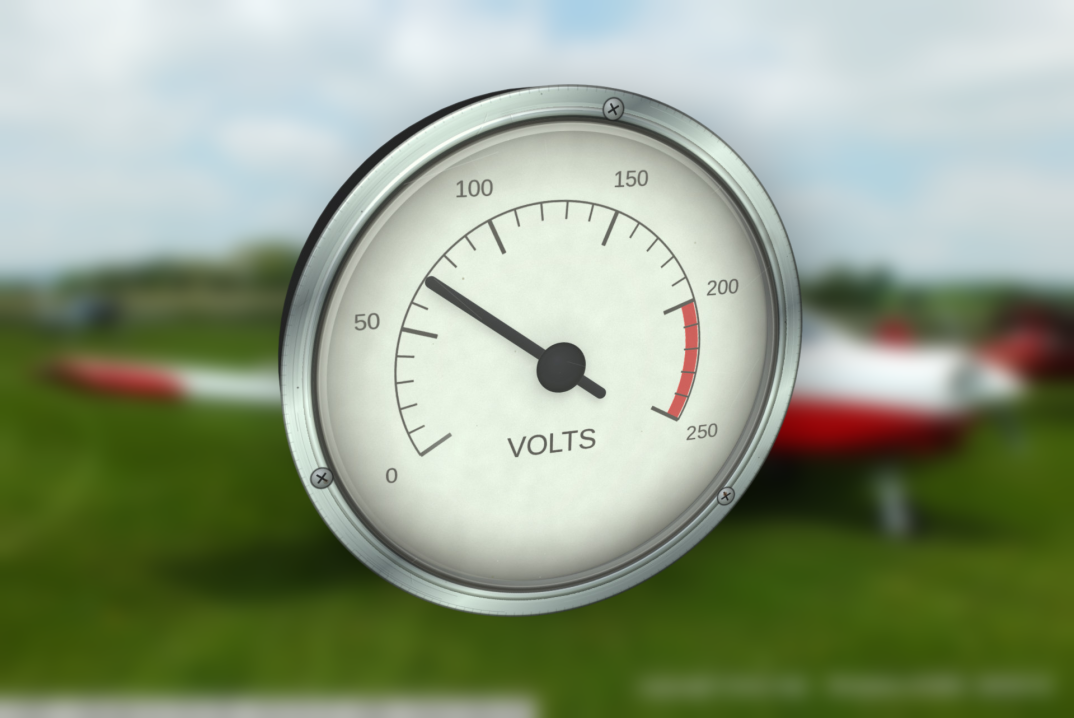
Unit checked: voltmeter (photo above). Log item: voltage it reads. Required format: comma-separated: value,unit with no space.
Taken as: 70,V
